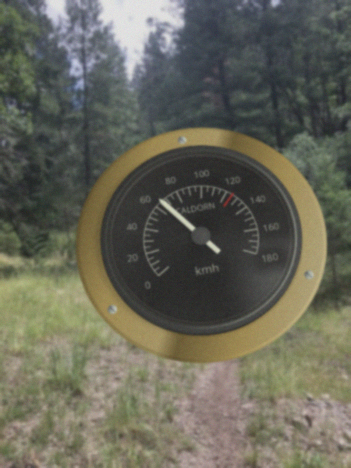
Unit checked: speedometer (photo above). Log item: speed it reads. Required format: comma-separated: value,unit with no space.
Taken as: 65,km/h
